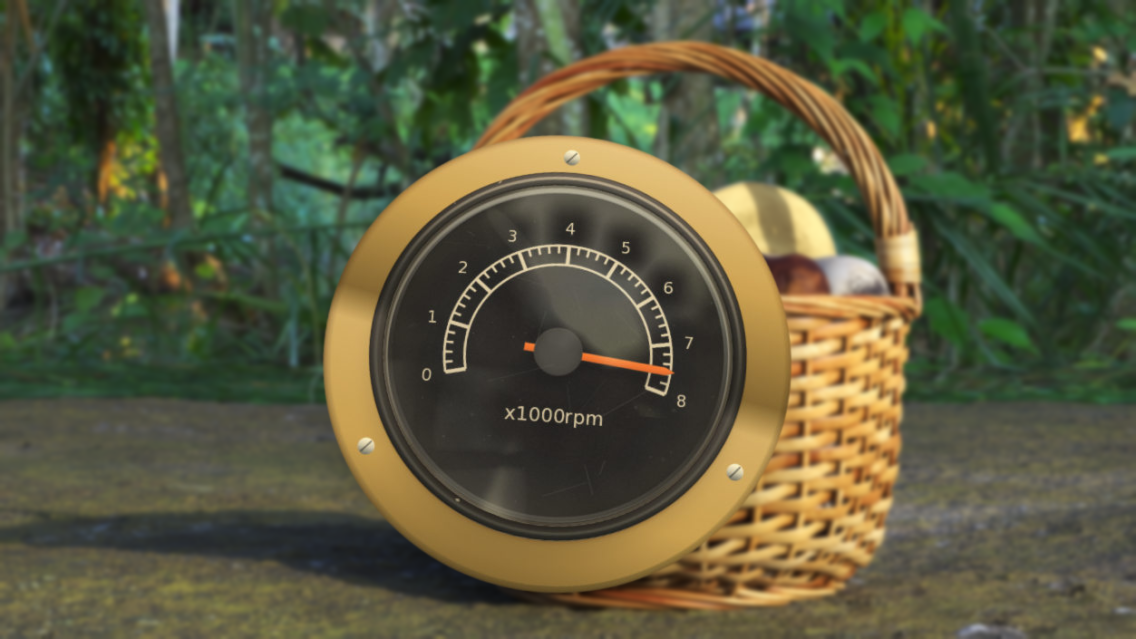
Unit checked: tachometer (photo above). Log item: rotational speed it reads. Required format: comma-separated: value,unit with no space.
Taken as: 7600,rpm
